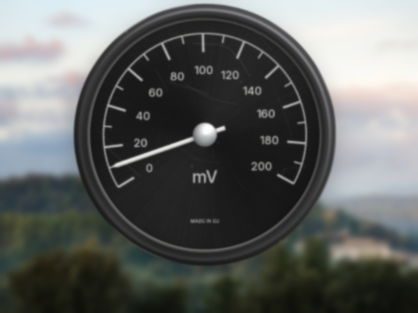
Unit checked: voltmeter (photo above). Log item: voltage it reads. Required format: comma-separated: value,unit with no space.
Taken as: 10,mV
